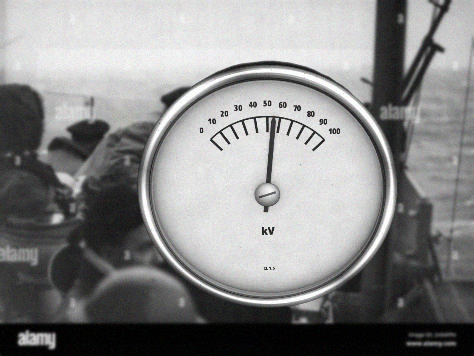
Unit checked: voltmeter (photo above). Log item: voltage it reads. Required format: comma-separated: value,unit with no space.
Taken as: 55,kV
